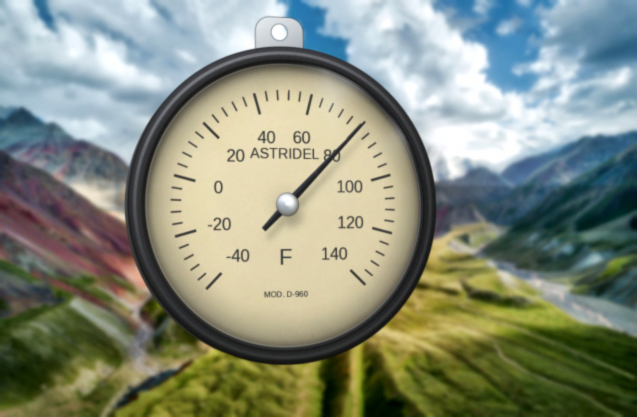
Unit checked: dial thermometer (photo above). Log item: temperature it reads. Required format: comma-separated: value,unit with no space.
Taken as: 80,°F
